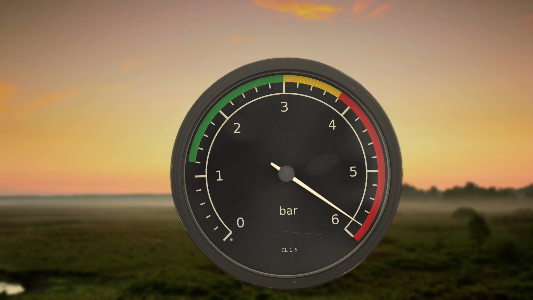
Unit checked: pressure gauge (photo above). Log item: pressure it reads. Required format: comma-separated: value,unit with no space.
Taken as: 5.8,bar
